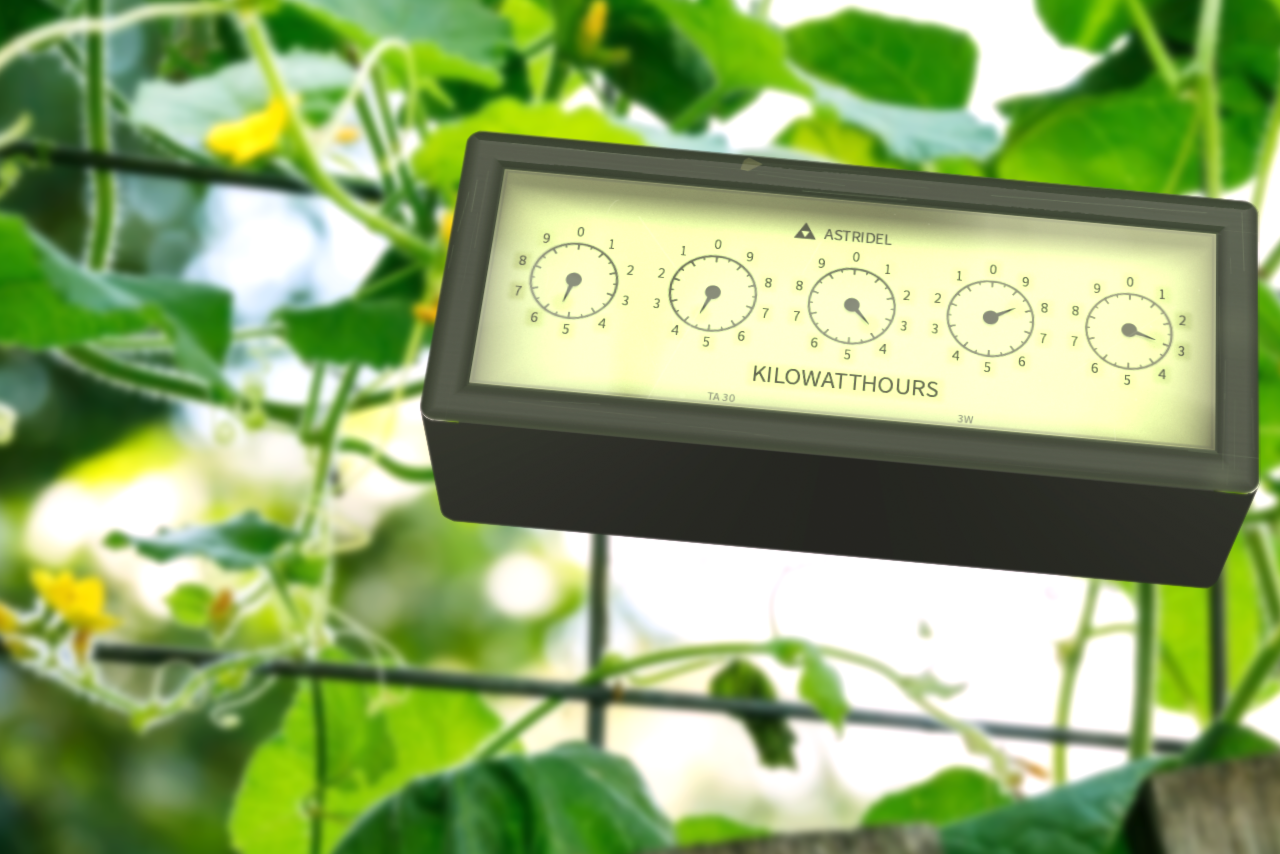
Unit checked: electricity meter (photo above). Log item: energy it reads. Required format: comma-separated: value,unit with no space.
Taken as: 54383,kWh
